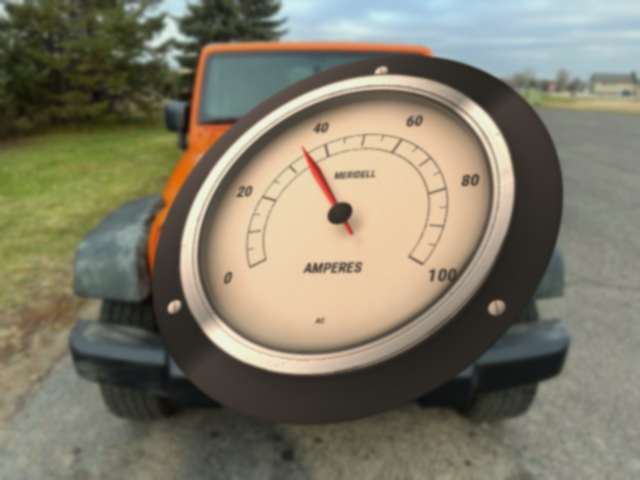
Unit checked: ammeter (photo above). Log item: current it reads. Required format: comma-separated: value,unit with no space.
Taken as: 35,A
